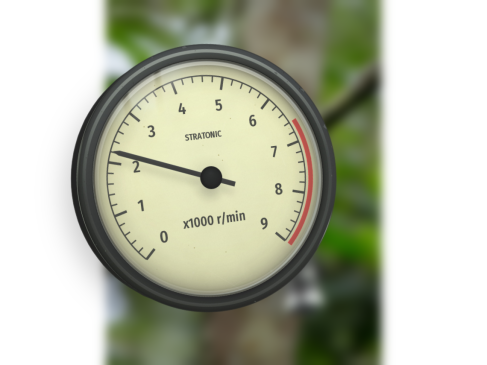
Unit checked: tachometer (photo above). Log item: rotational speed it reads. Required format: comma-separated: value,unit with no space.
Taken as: 2200,rpm
